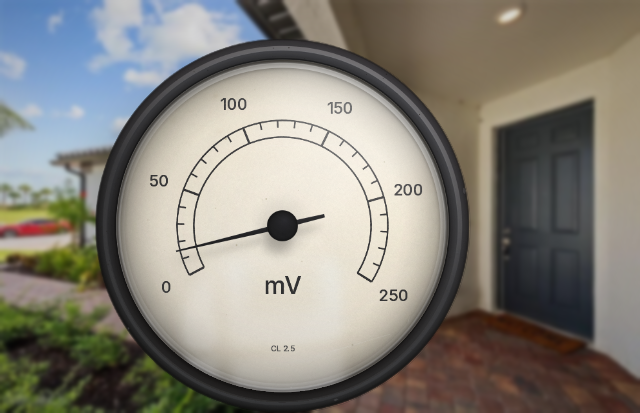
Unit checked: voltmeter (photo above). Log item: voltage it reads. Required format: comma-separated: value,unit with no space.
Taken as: 15,mV
